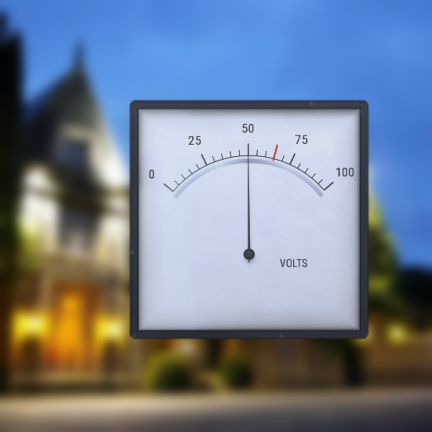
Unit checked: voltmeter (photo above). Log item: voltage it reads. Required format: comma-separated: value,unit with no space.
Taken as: 50,V
